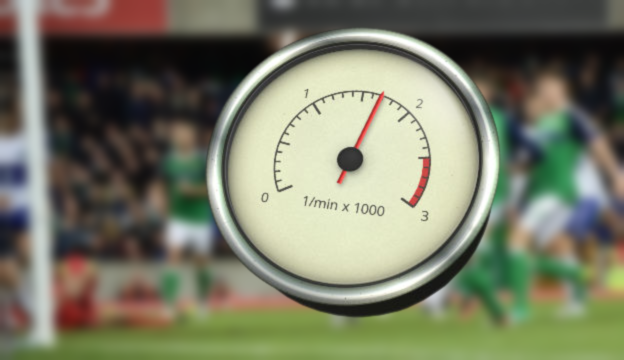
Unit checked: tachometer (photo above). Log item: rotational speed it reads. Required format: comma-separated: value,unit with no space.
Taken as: 1700,rpm
